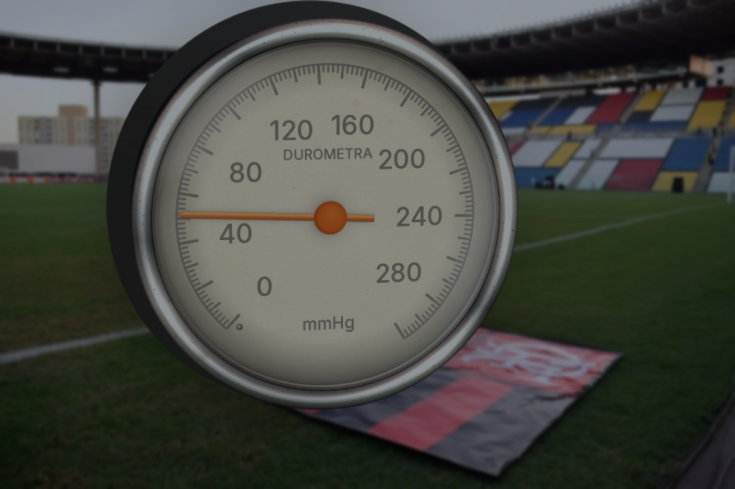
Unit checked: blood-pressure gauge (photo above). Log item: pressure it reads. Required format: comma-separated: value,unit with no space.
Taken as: 52,mmHg
